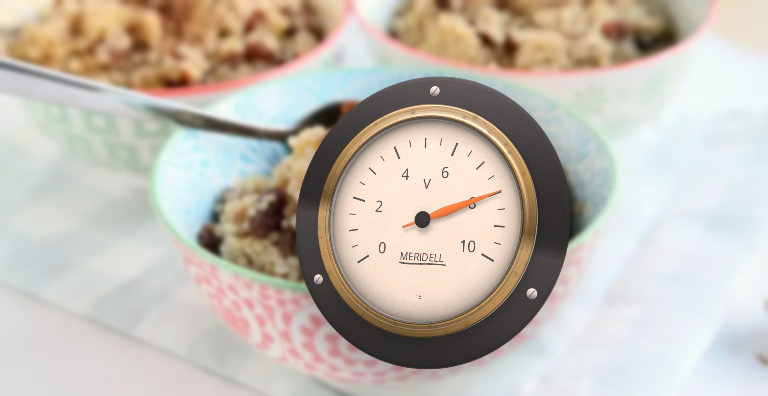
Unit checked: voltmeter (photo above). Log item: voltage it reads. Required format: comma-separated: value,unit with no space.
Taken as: 8,V
